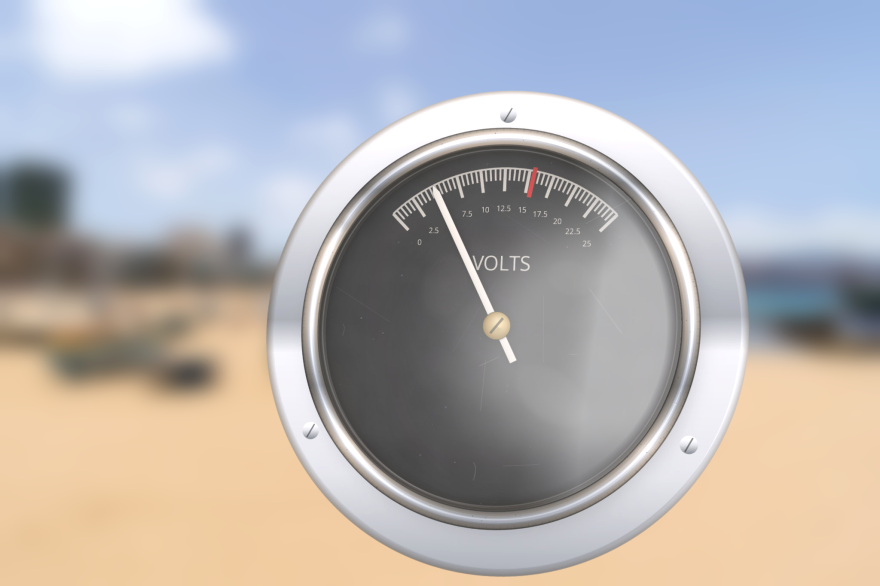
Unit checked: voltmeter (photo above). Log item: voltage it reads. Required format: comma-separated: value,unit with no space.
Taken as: 5,V
